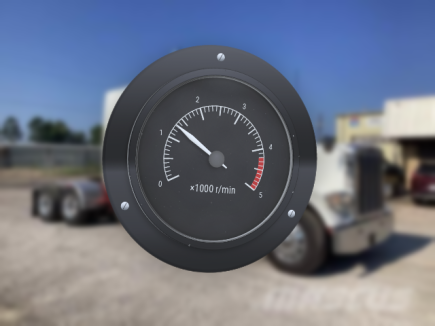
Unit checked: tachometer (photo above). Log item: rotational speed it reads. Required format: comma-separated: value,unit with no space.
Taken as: 1300,rpm
